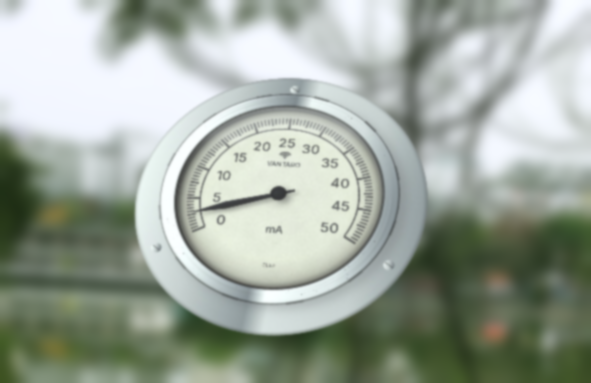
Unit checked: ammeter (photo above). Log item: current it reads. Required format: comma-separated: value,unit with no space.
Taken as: 2.5,mA
